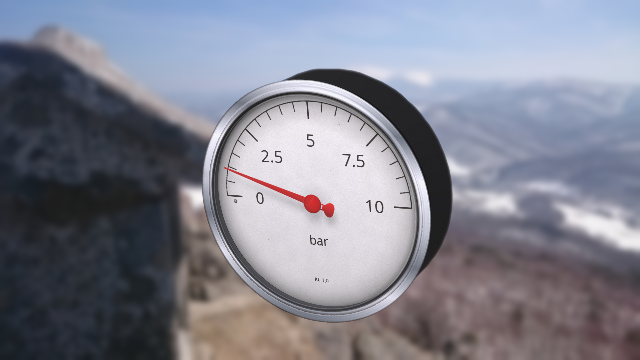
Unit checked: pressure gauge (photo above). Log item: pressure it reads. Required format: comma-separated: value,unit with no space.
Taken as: 1,bar
